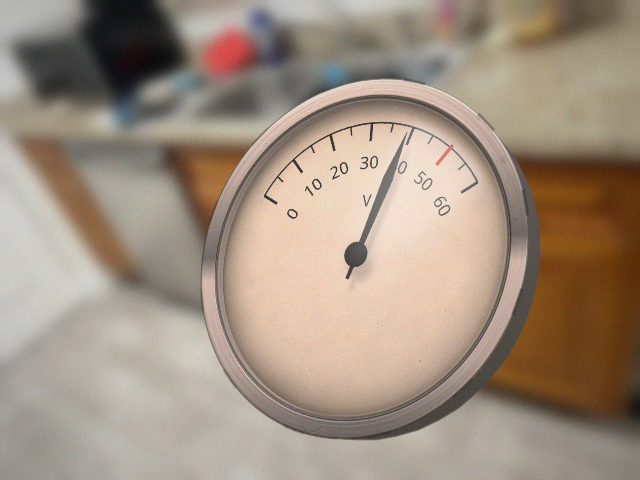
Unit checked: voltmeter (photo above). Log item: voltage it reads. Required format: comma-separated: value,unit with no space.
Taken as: 40,V
